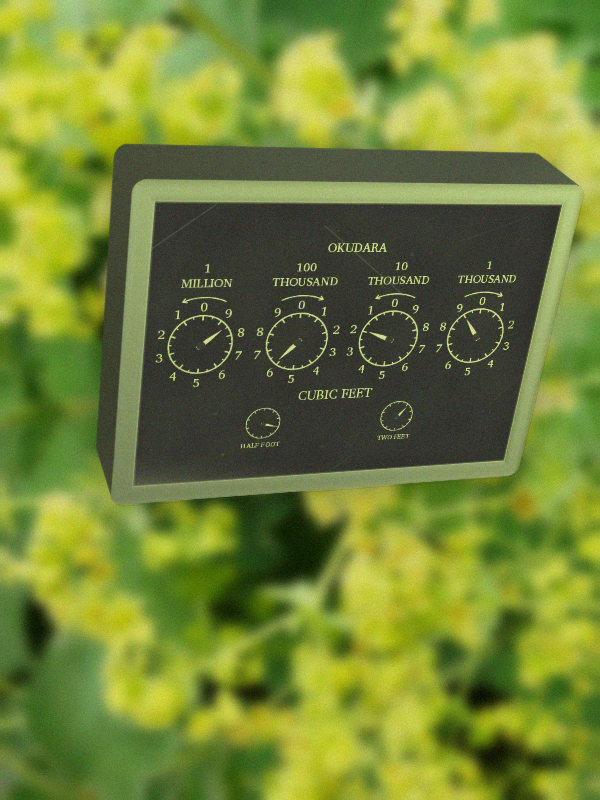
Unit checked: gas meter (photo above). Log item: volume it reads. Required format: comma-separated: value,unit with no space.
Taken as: 861900,ft³
